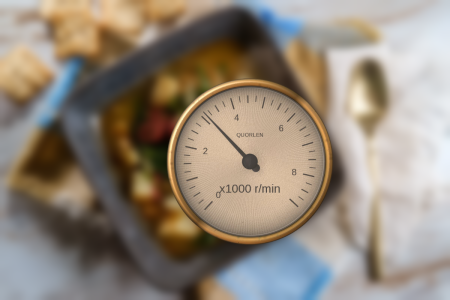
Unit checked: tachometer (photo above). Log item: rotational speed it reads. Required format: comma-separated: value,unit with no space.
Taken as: 3125,rpm
